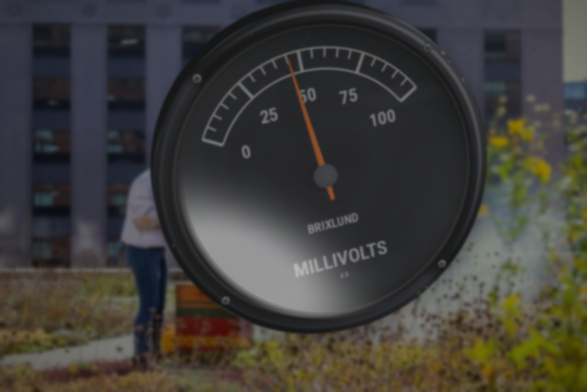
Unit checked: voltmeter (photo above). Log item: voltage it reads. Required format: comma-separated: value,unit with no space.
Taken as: 45,mV
